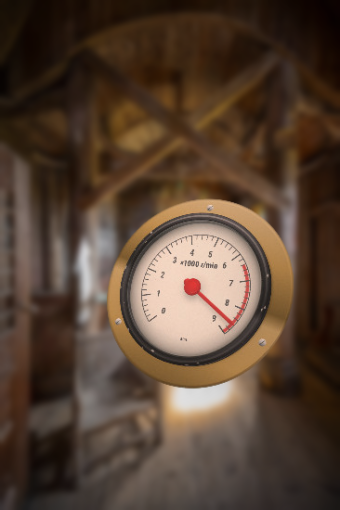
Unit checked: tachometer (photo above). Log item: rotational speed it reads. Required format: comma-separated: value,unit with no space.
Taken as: 8600,rpm
